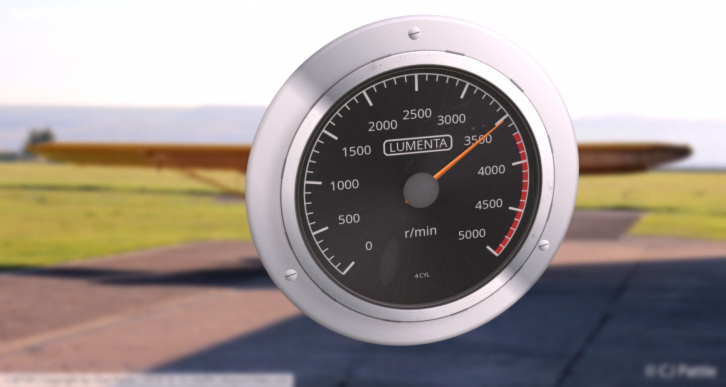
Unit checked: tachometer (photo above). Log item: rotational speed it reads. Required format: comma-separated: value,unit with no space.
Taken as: 3500,rpm
